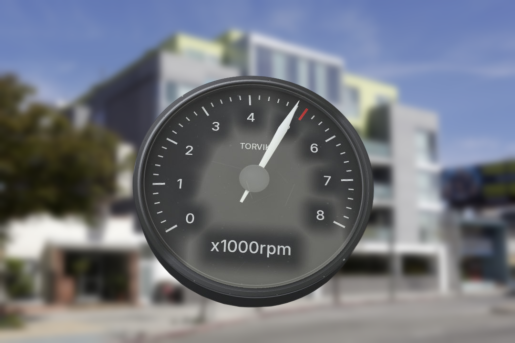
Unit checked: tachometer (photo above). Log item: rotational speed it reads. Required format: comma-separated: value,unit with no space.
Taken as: 5000,rpm
